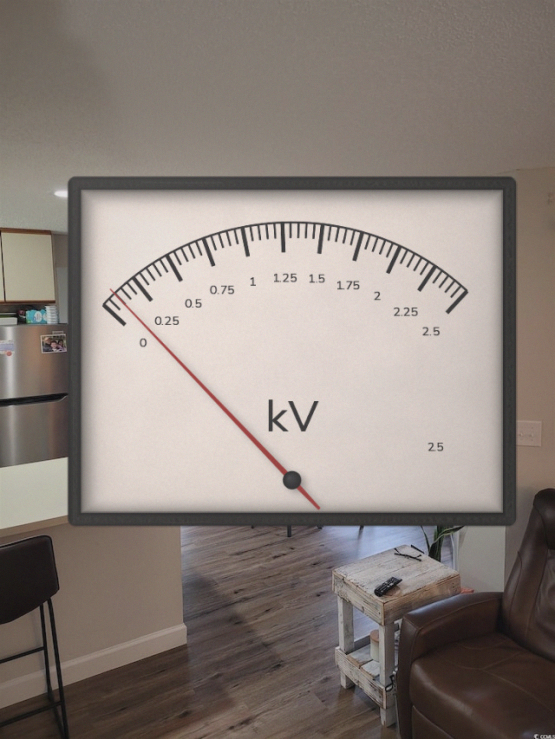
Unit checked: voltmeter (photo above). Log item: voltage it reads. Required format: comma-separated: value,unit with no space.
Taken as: 0.1,kV
